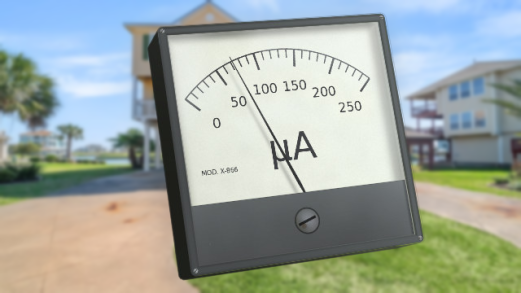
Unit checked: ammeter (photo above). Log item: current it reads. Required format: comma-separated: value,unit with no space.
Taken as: 70,µA
